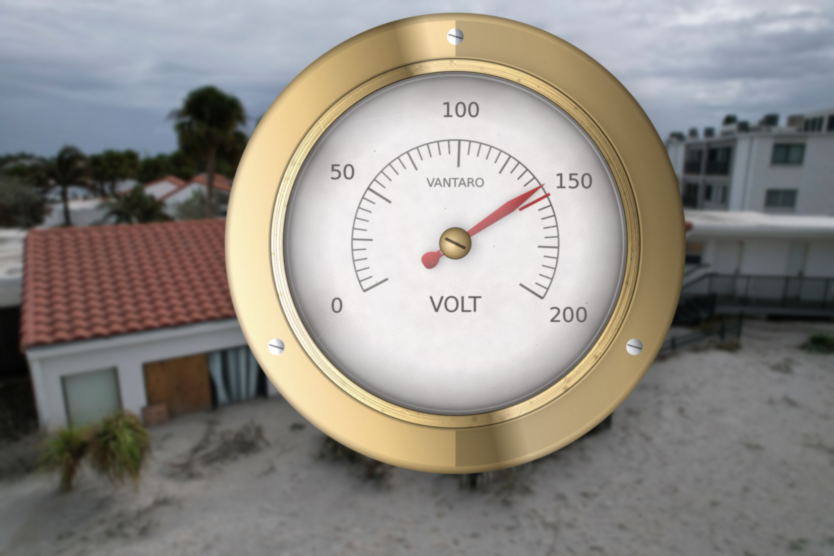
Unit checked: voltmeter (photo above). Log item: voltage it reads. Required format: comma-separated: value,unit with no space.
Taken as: 145,V
